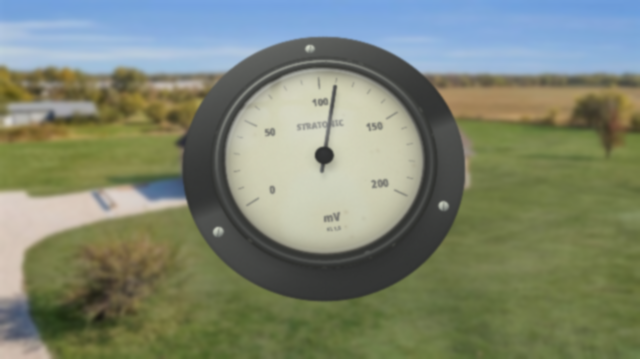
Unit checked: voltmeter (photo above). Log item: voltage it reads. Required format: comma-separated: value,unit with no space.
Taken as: 110,mV
